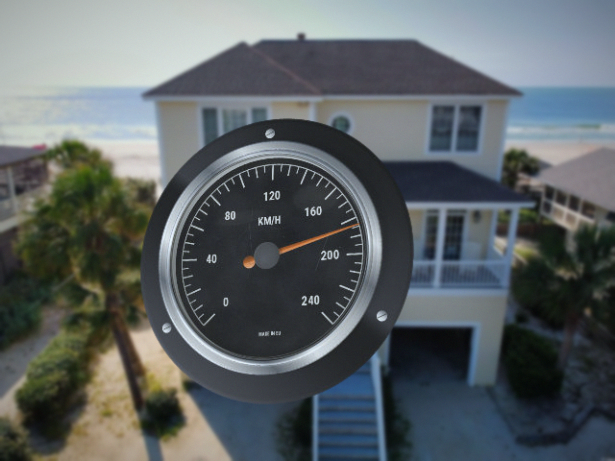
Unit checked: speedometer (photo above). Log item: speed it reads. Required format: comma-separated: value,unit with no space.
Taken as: 185,km/h
